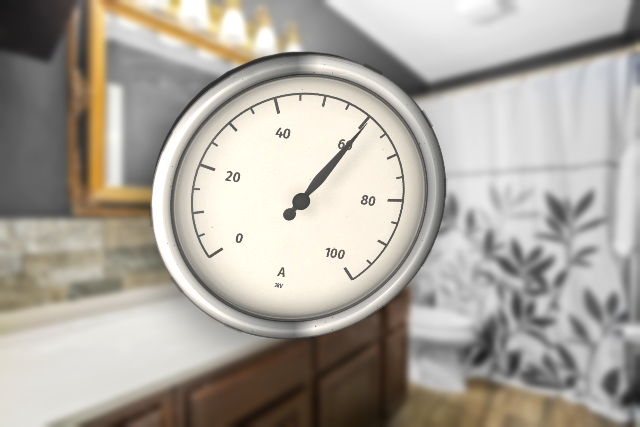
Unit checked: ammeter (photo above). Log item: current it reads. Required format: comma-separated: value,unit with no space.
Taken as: 60,A
